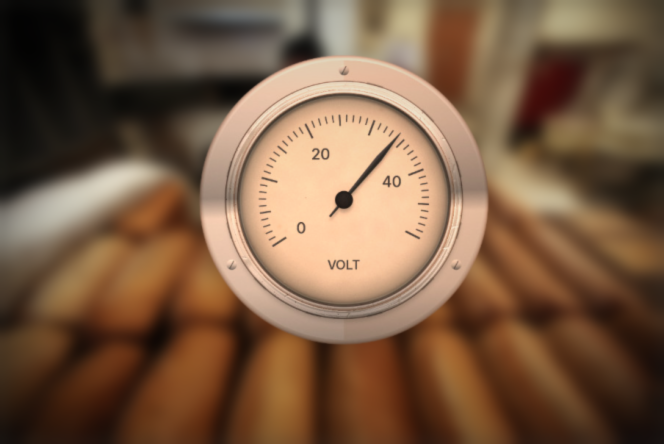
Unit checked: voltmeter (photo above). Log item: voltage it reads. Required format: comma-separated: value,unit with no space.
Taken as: 34,V
